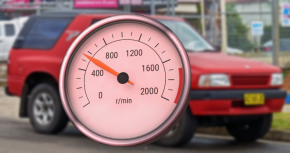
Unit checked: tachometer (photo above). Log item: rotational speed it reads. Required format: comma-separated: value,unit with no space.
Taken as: 550,rpm
